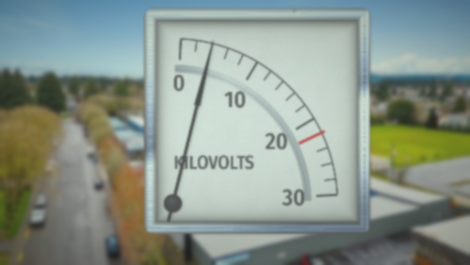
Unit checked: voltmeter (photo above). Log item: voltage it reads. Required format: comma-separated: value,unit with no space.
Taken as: 4,kV
